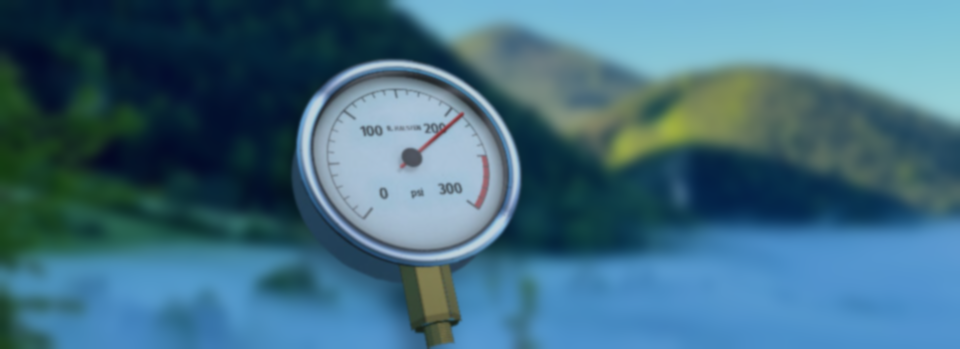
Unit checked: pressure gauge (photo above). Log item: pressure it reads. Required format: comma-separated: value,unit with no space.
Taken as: 210,psi
